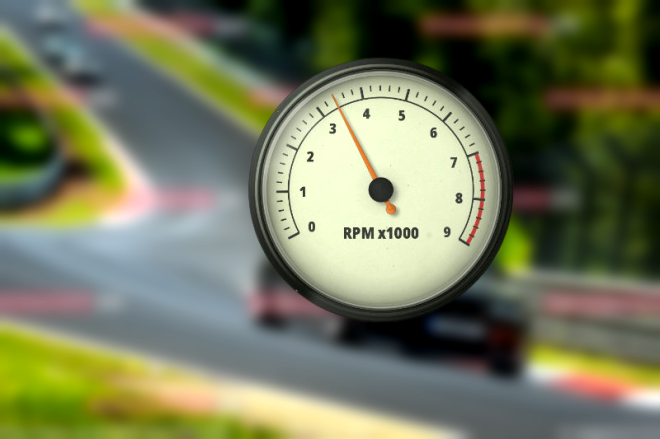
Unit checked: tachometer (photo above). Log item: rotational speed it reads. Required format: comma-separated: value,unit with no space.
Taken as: 3400,rpm
